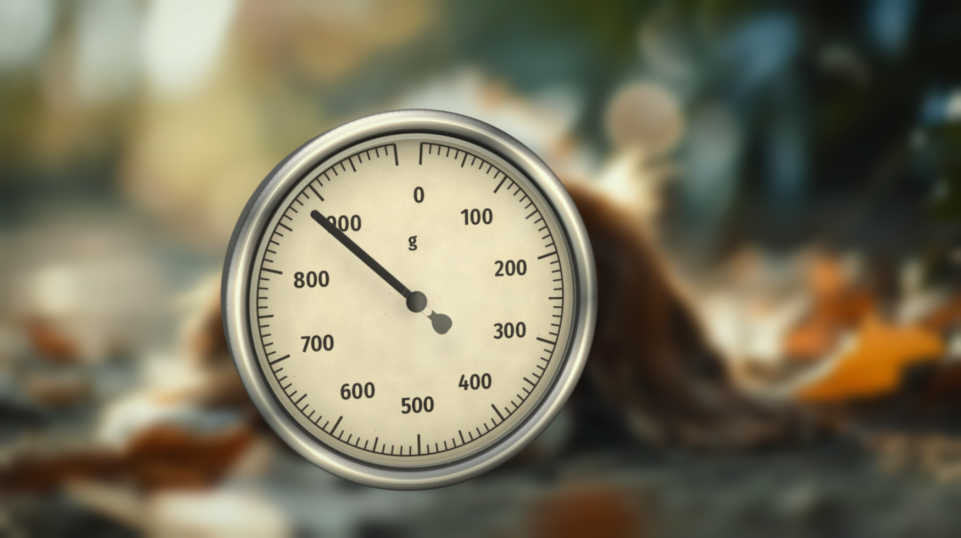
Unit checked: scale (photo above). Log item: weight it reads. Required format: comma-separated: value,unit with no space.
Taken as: 880,g
